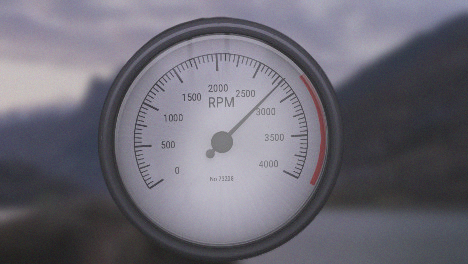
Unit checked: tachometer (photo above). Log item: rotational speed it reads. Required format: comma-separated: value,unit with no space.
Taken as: 2800,rpm
